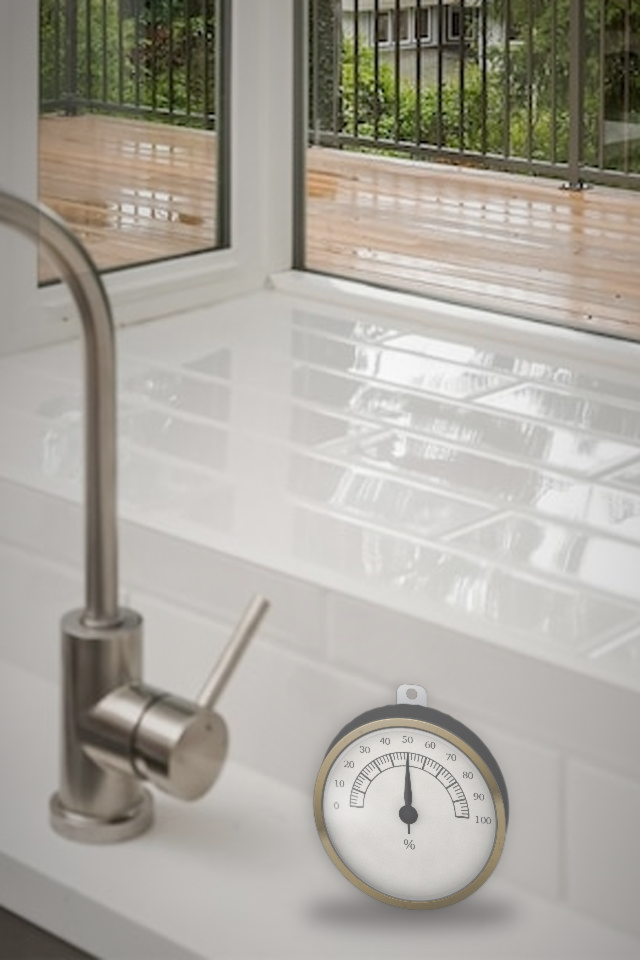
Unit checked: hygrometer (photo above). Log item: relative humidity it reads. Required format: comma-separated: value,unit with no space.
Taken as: 50,%
